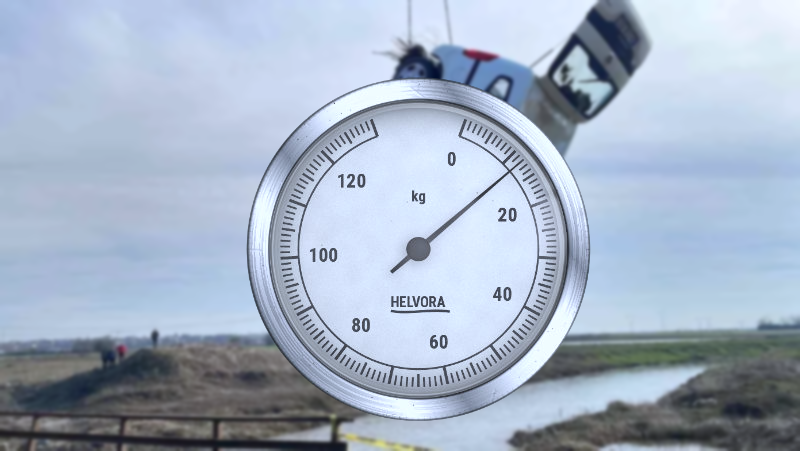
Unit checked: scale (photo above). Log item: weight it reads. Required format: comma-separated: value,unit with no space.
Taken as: 12,kg
